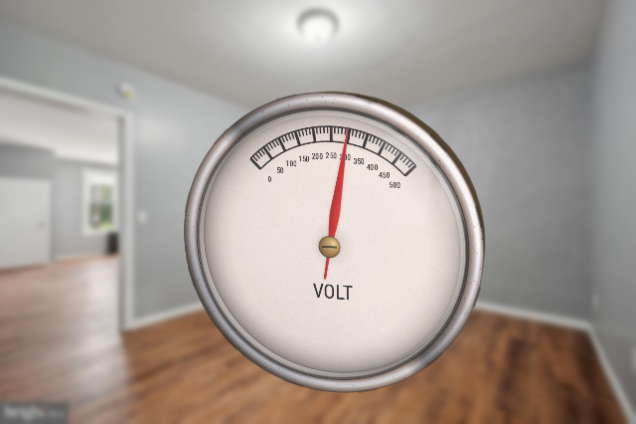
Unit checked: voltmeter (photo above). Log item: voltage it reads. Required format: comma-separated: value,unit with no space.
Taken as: 300,V
